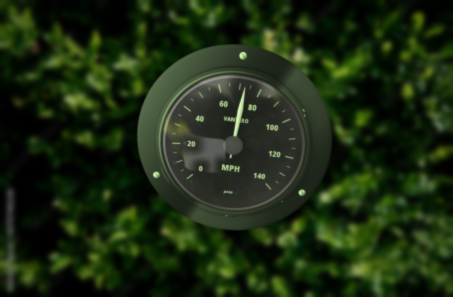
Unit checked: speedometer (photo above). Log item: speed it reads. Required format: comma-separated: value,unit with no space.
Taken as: 72.5,mph
